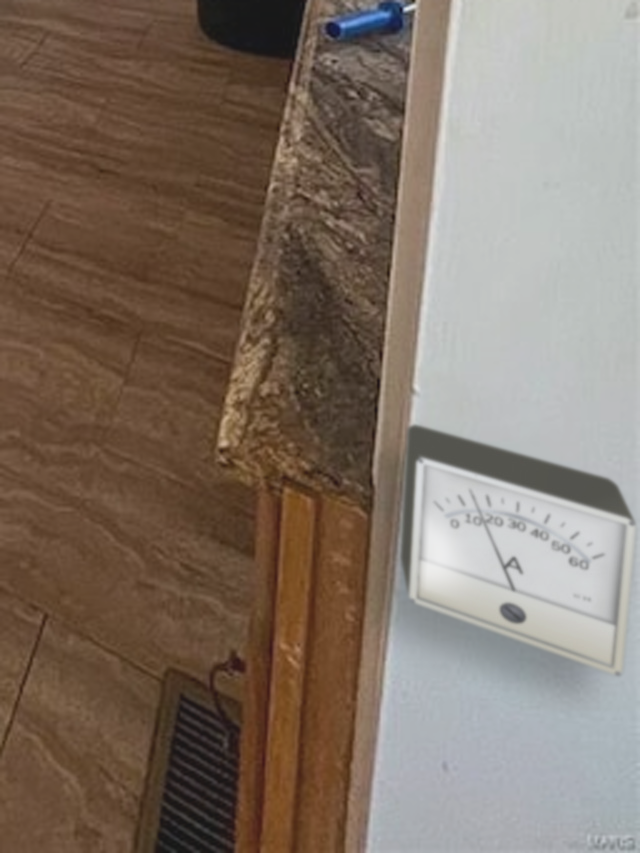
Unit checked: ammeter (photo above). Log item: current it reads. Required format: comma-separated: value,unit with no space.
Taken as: 15,A
